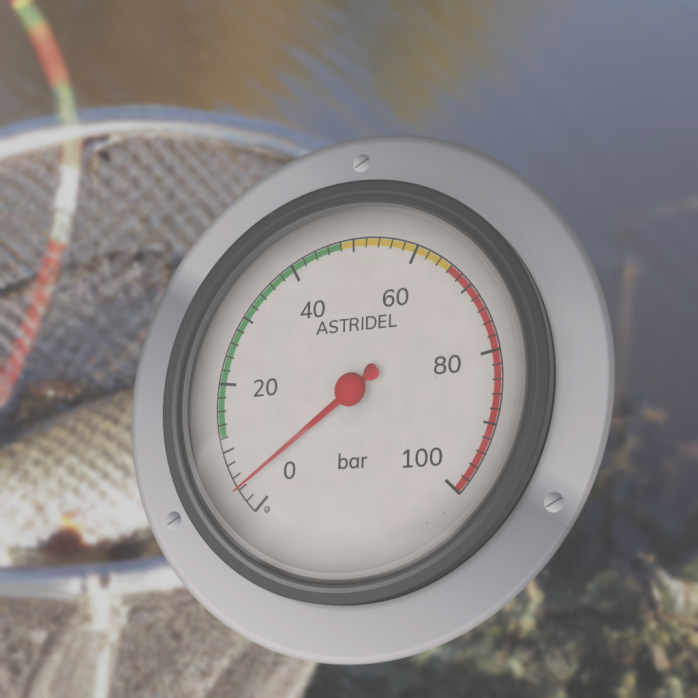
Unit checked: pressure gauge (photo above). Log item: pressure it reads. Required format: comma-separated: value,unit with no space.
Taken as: 4,bar
